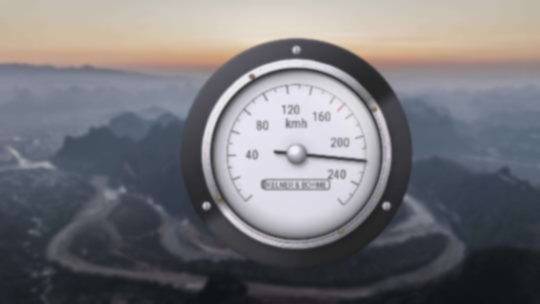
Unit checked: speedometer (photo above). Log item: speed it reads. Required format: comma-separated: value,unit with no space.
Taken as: 220,km/h
